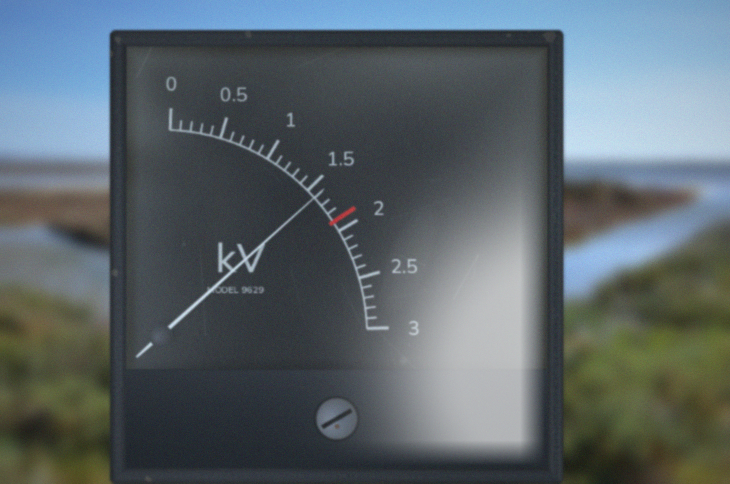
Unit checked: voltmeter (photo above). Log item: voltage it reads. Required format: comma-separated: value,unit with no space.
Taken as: 1.6,kV
